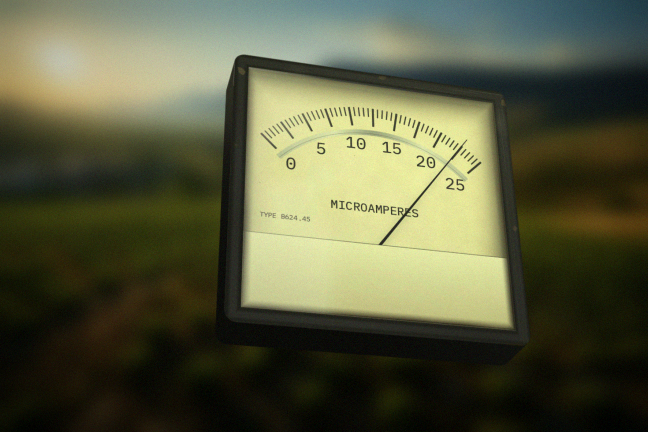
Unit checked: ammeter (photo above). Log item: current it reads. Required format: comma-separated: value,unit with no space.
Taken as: 22.5,µA
